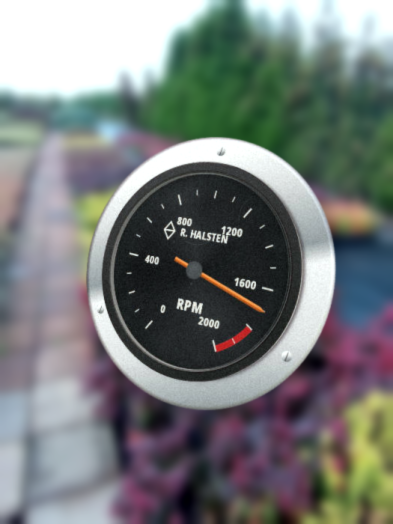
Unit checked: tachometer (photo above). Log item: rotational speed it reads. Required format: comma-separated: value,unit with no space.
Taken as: 1700,rpm
